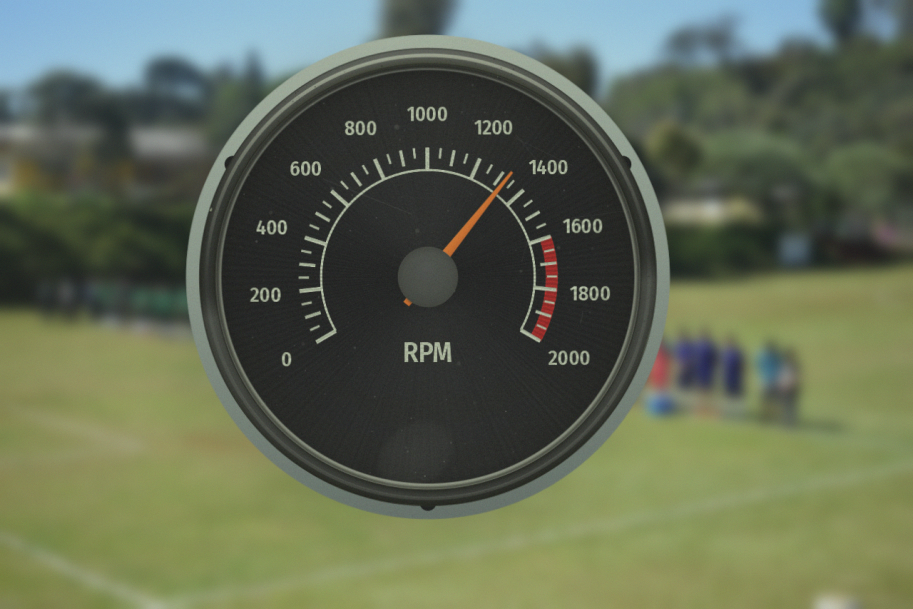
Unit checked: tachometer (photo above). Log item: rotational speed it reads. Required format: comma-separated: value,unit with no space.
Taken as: 1325,rpm
